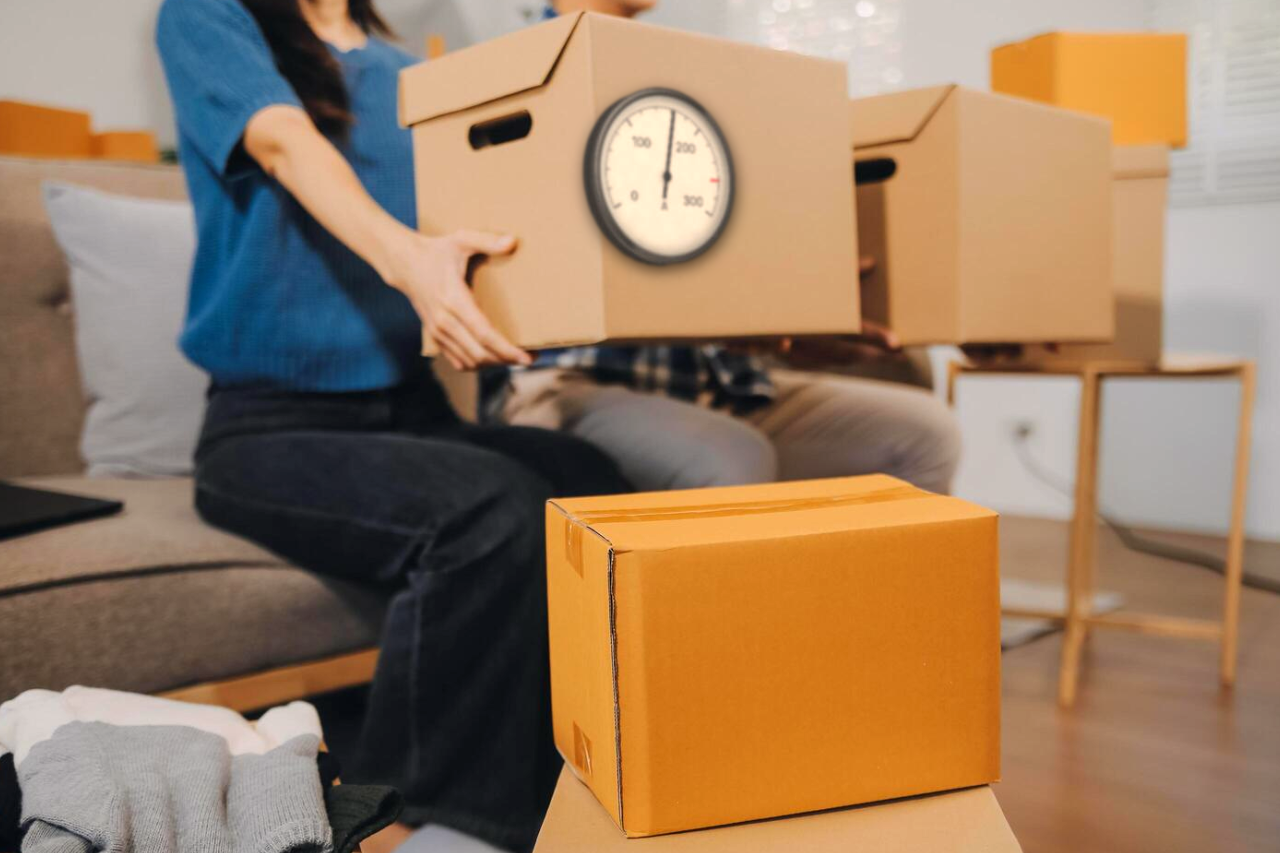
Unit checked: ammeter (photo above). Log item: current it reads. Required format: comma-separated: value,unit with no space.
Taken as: 160,A
